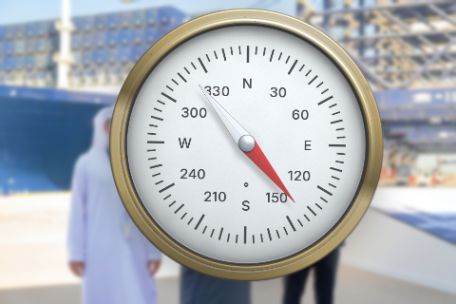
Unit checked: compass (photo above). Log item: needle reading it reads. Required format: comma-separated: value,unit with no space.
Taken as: 140,°
